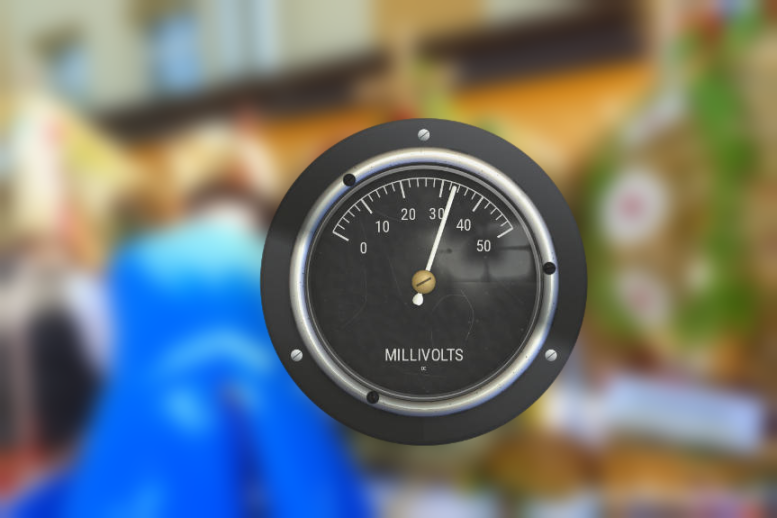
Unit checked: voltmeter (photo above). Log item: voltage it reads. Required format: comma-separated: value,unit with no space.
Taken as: 33,mV
